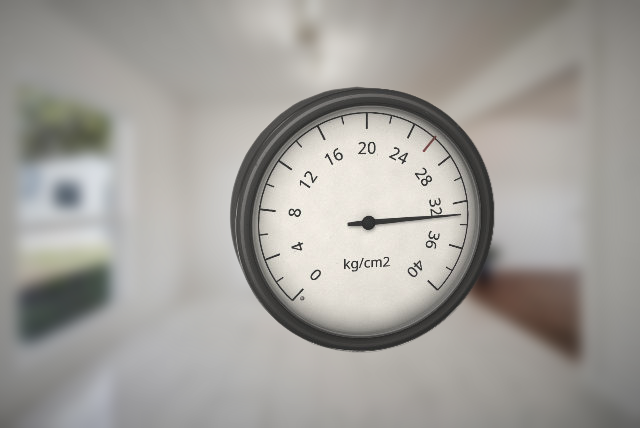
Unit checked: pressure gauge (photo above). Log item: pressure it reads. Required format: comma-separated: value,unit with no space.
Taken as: 33,kg/cm²
